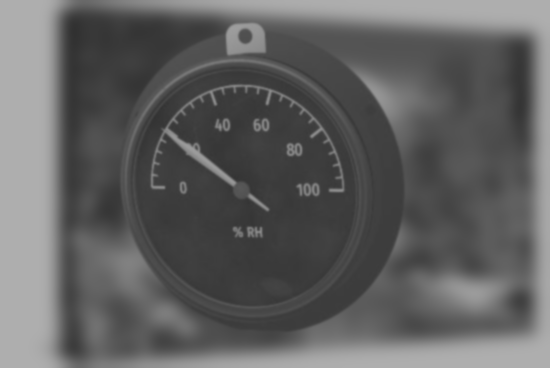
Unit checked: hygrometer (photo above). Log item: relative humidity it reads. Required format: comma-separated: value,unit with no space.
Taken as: 20,%
